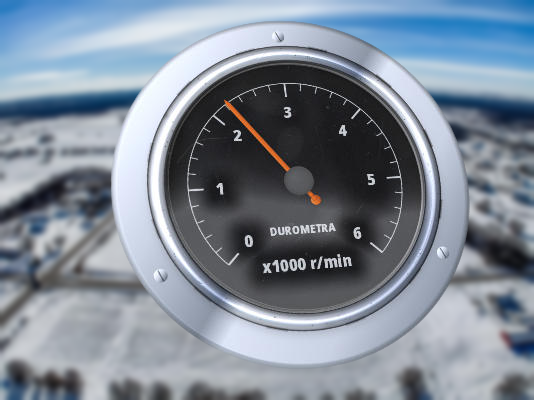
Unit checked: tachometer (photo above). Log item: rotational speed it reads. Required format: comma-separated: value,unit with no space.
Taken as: 2200,rpm
